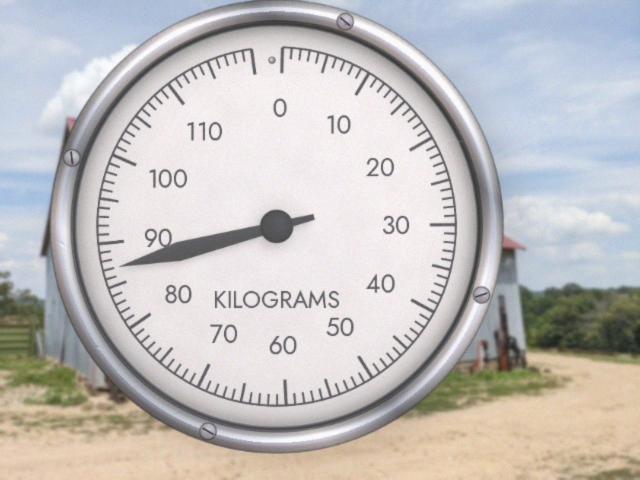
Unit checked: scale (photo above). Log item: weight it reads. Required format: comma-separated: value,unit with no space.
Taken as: 87,kg
